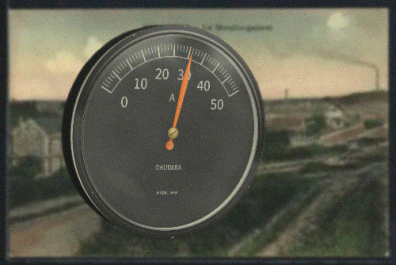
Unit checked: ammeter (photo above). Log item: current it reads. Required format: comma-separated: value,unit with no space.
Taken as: 30,A
